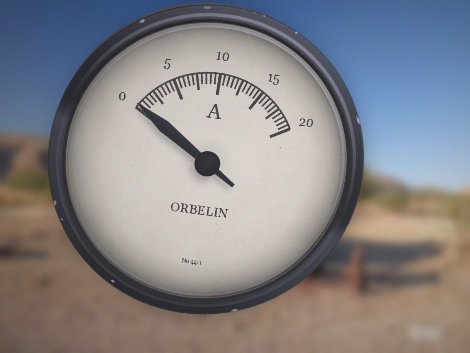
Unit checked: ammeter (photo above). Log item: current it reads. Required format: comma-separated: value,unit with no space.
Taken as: 0.5,A
